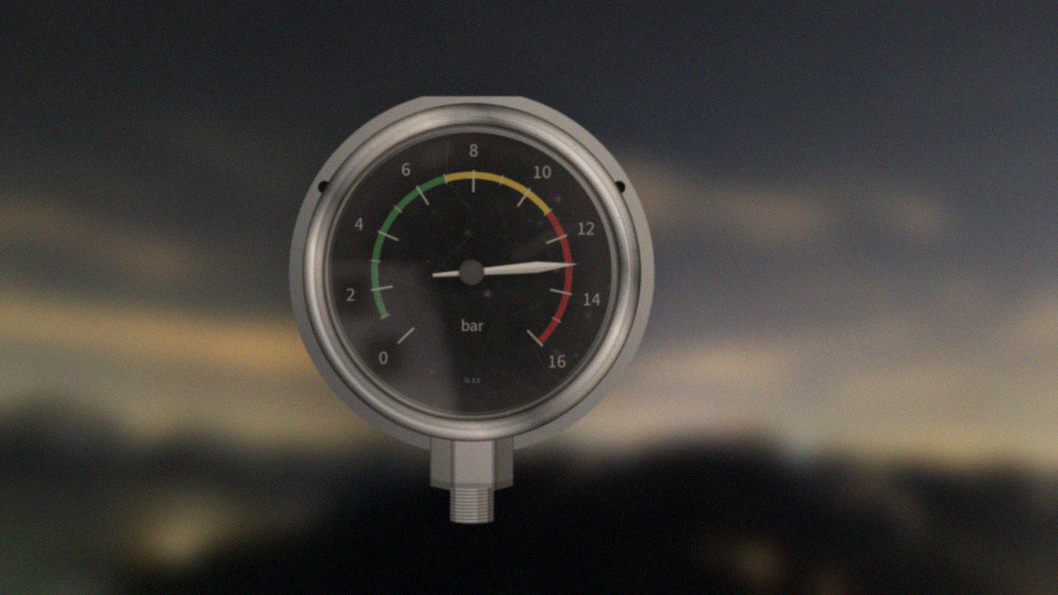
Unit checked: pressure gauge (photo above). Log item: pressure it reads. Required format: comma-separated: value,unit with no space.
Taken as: 13,bar
